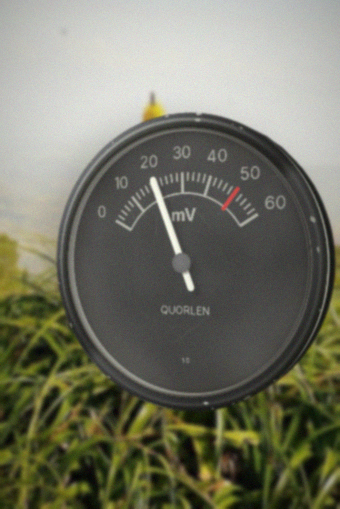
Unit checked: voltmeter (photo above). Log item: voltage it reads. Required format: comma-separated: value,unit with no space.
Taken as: 20,mV
